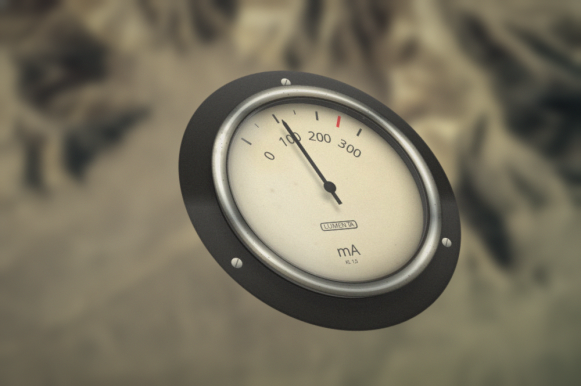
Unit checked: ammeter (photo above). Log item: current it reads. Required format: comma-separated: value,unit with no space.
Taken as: 100,mA
